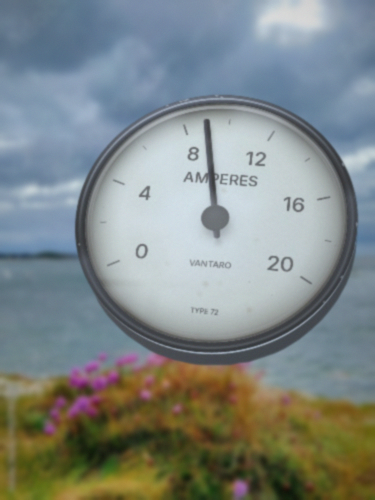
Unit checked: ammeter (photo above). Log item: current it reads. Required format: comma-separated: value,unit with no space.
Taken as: 9,A
